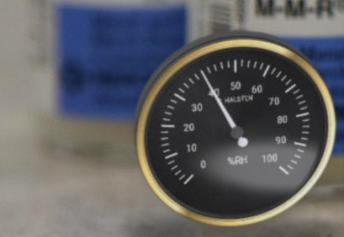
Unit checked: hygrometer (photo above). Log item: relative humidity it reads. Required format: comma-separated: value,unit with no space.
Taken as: 40,%
